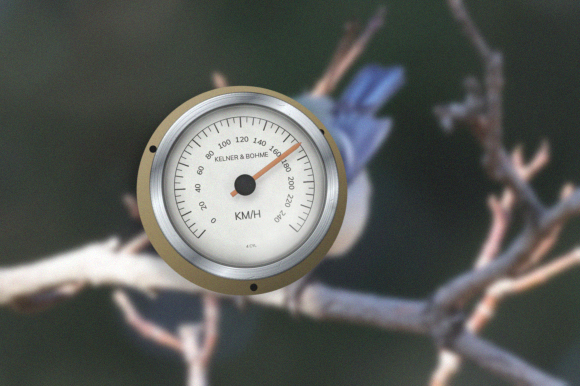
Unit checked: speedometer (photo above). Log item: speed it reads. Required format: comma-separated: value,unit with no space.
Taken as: 170,km/h
